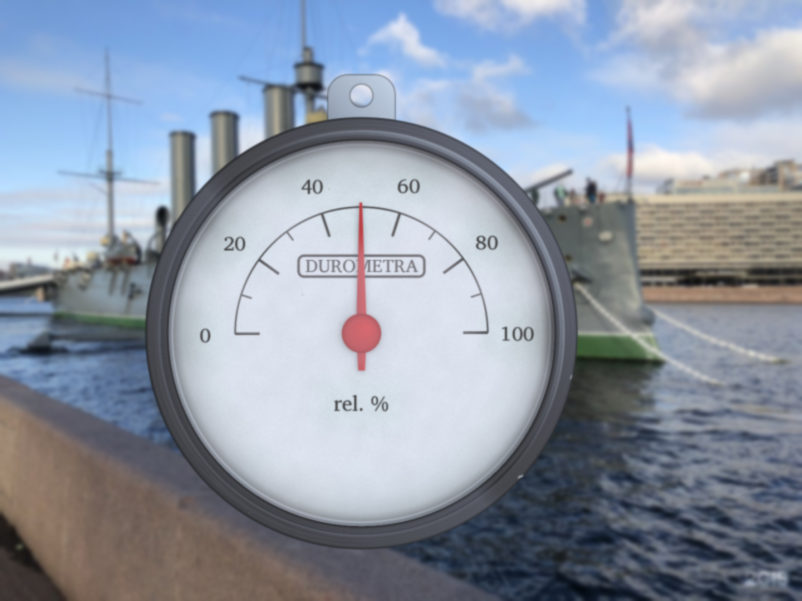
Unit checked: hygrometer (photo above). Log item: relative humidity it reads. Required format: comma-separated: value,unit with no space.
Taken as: 50,%
